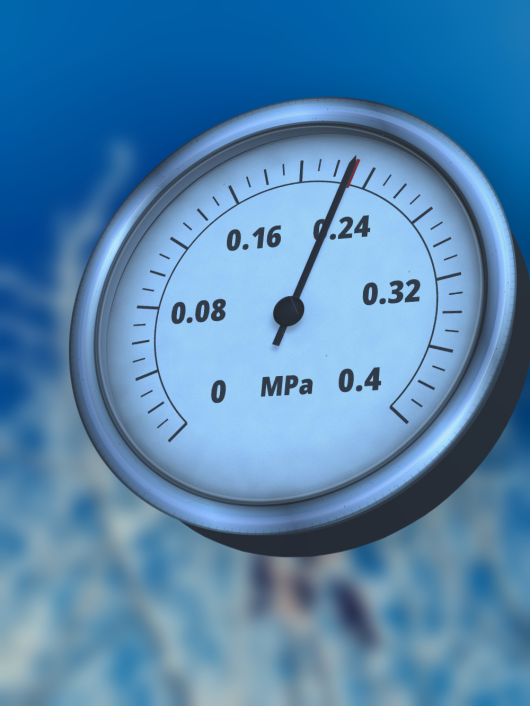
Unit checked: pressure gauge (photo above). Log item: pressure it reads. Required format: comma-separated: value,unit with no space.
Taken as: 0.23,MPa
